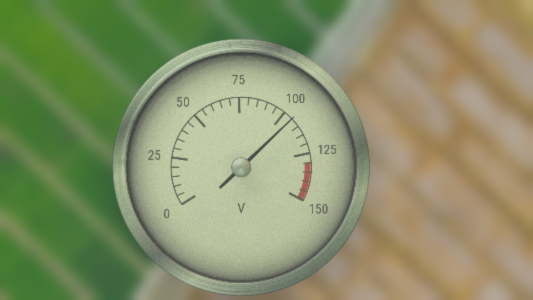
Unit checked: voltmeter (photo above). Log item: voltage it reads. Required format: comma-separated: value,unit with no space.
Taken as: 105,V
